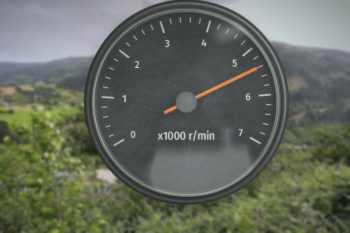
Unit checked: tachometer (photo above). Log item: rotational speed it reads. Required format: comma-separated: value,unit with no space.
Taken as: 5400,rpm
